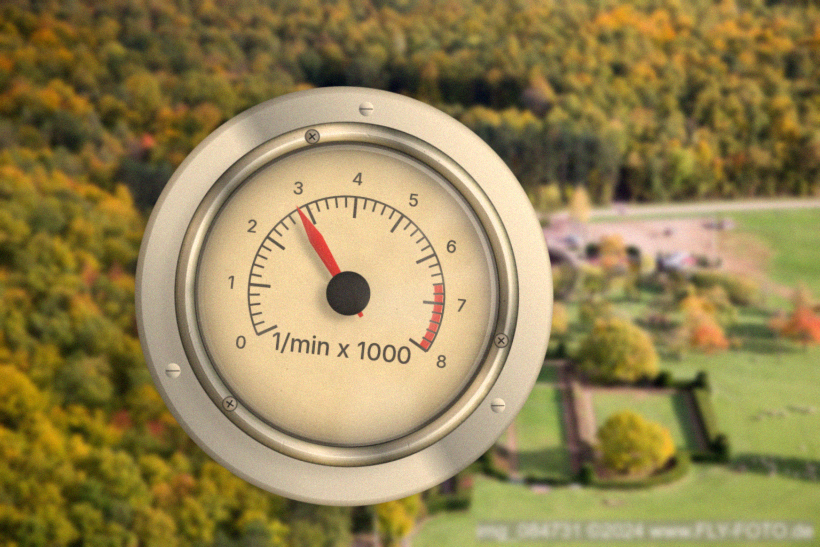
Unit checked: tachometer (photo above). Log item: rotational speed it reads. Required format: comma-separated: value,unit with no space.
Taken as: 2800,rpm
